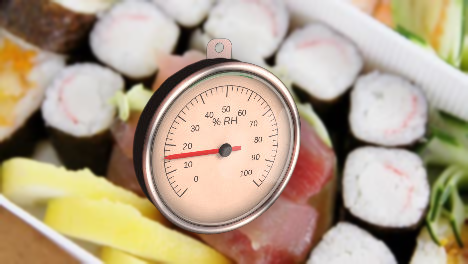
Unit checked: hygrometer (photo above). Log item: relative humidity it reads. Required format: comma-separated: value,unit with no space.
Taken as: 16,%
